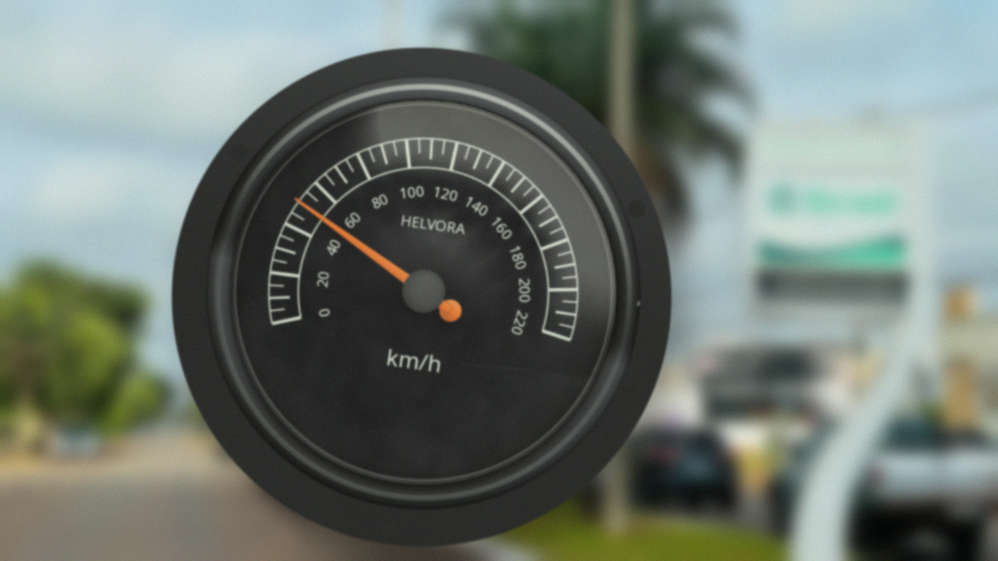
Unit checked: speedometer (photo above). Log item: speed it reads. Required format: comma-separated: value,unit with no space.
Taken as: 50,km/h
